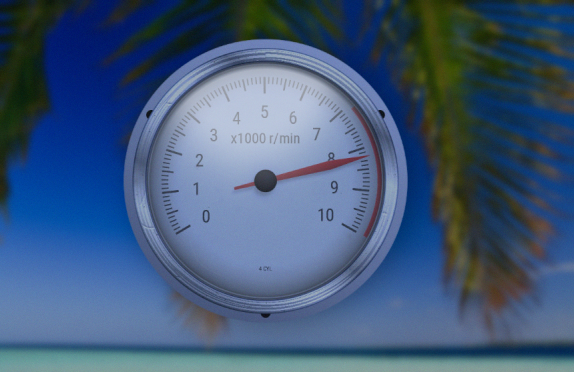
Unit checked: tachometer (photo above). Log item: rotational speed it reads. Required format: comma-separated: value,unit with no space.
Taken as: 8200,rpm
